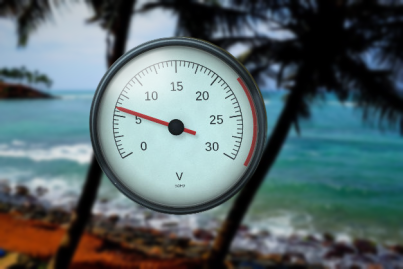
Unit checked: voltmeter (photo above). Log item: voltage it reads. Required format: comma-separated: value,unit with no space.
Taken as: 6,V
